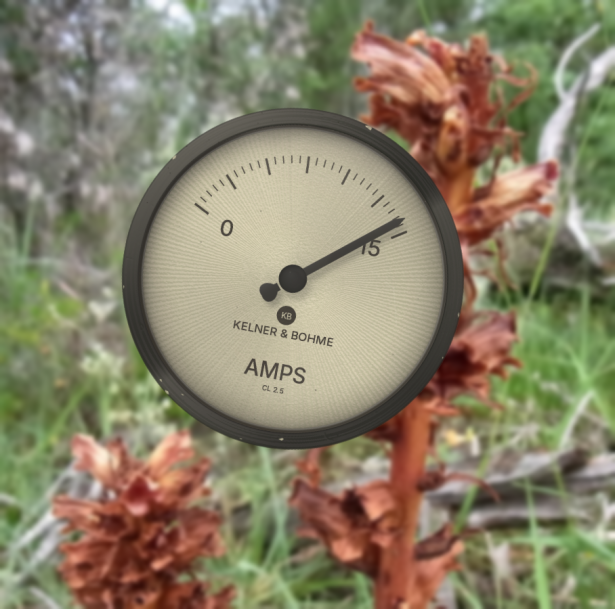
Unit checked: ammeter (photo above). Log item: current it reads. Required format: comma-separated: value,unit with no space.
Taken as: 14.25,A
